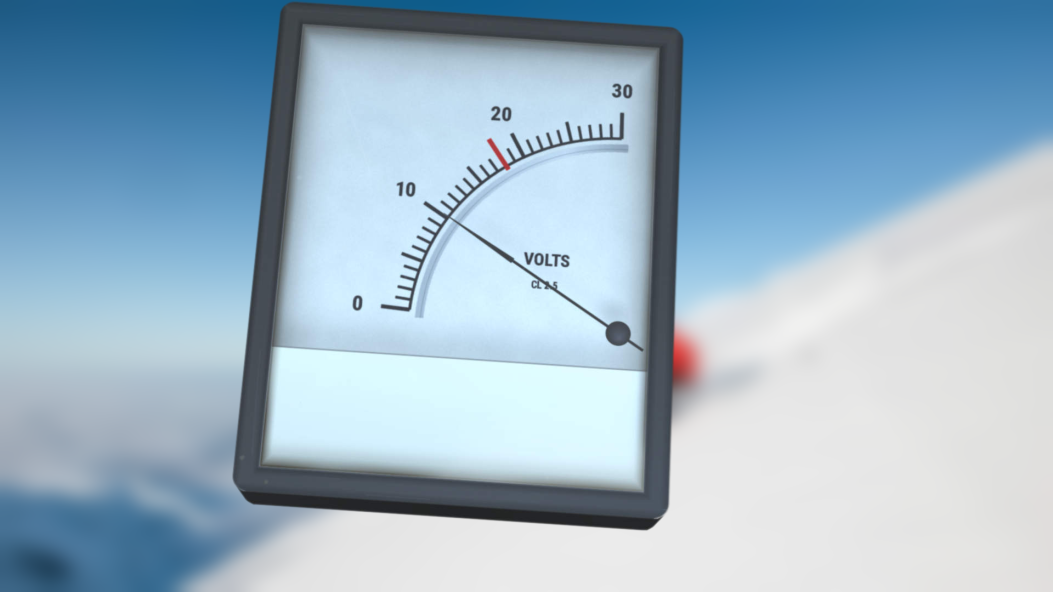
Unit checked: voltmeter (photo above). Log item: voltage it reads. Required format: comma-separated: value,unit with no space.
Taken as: 10,V
